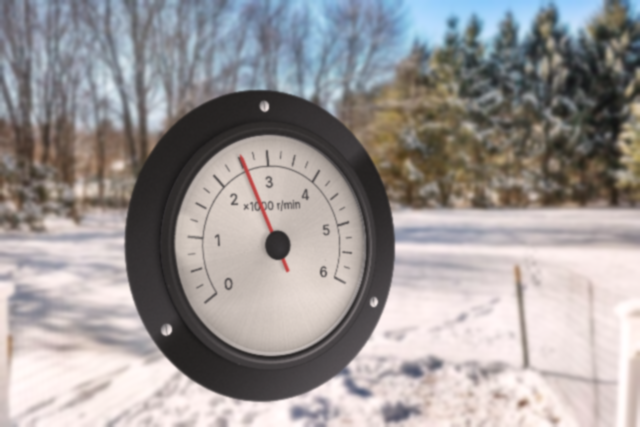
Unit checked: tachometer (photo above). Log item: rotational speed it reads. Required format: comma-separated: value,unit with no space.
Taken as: 2500,rpm
